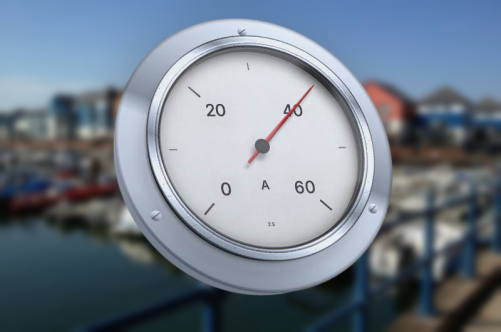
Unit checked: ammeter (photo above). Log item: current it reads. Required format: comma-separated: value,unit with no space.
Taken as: 40,A
